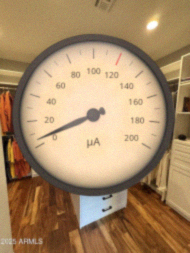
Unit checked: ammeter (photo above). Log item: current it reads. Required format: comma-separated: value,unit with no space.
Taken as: 5,µA
